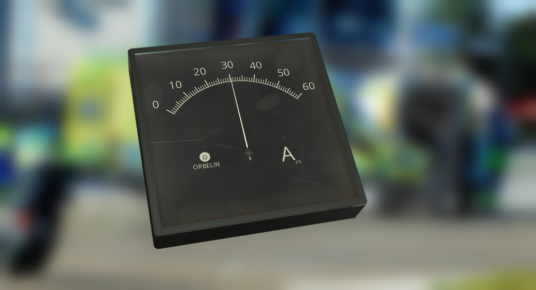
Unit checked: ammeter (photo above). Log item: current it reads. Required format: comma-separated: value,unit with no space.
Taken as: 30,A
